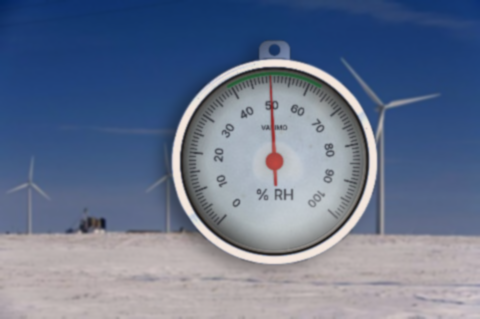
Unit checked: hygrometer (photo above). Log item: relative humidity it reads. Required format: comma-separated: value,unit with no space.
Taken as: 50,%
